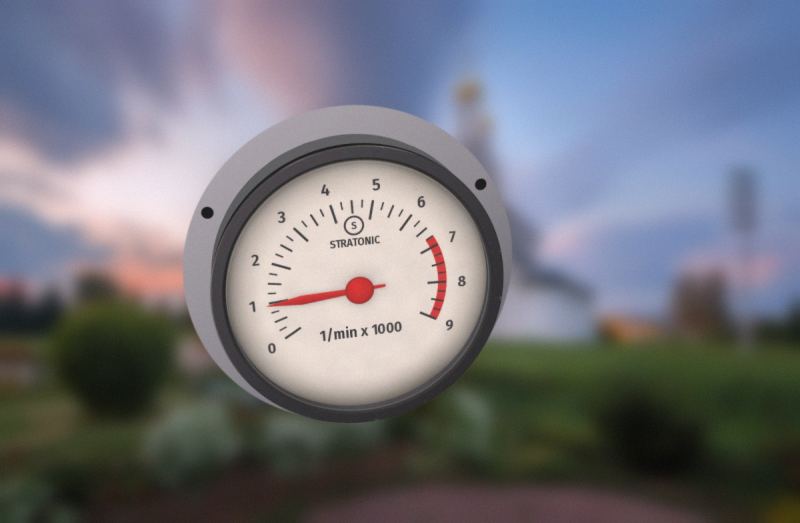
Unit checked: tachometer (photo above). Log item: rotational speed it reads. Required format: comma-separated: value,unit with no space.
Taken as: 1000,rpm
